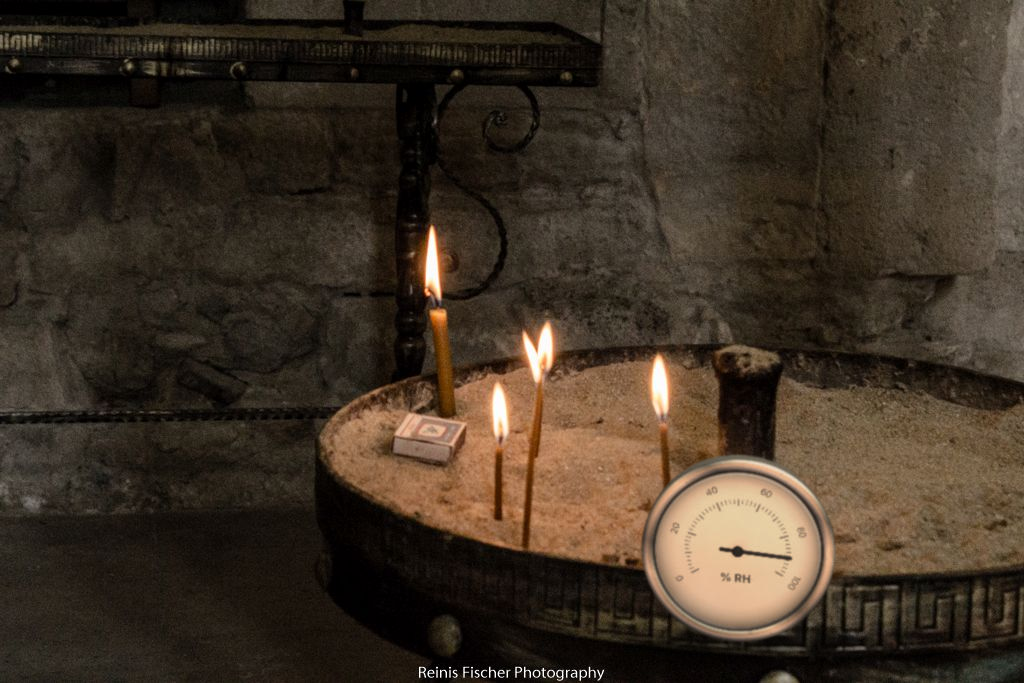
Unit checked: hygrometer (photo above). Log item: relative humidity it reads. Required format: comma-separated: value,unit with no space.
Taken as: 90,%
